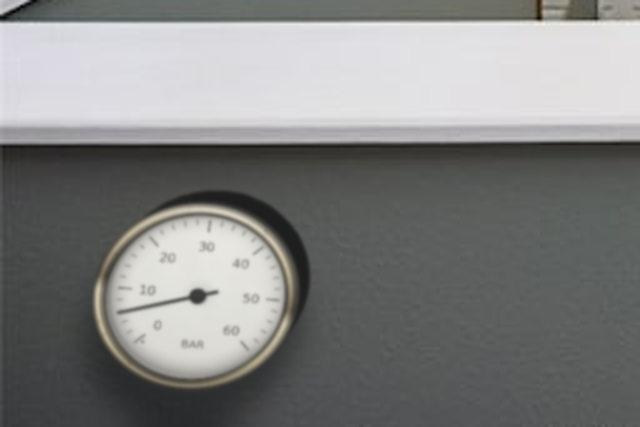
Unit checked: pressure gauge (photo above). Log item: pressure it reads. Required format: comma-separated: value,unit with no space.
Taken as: 6,bar
